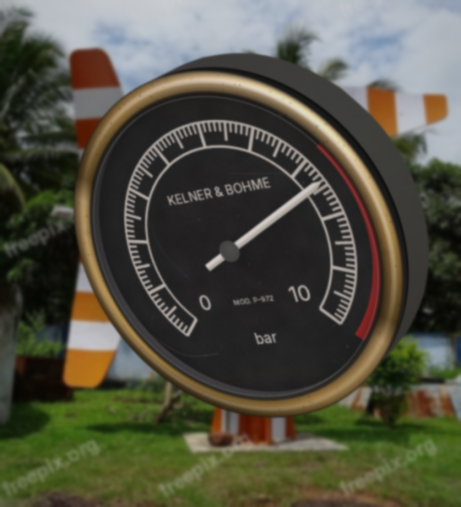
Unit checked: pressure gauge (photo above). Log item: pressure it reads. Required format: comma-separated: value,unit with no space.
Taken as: 7.4,bar
